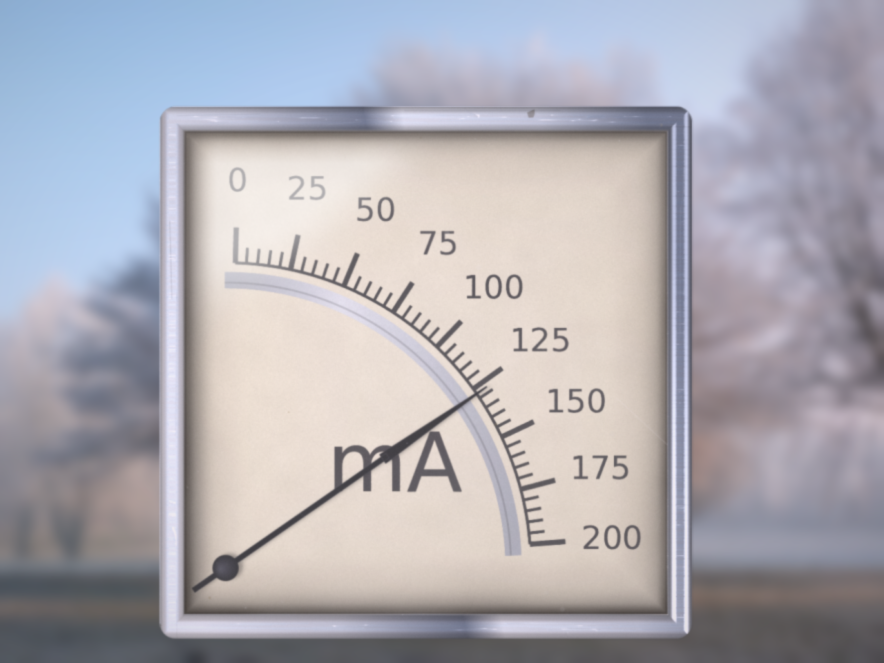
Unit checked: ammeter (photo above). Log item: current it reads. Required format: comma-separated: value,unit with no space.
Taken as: 127.5,mA
